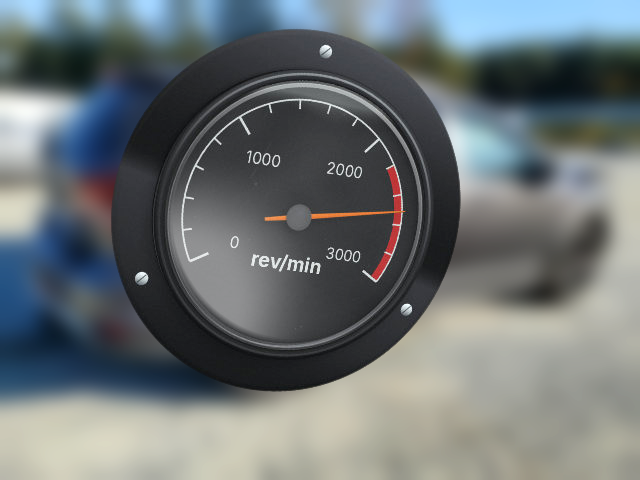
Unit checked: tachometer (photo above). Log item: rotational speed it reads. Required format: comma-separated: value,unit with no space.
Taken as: 2500,rpm
